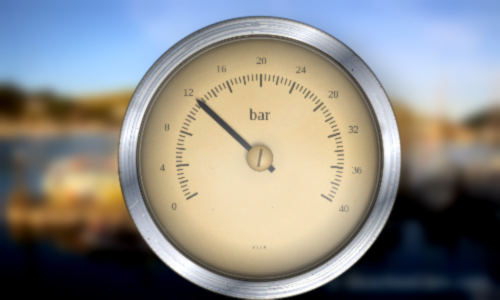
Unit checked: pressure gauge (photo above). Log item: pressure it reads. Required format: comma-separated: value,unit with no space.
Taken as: 12,bar
